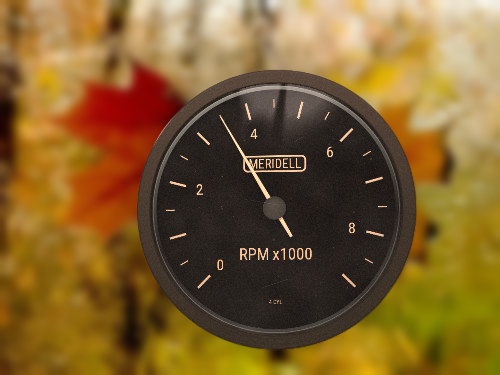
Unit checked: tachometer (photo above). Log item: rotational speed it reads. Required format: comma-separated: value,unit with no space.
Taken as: 3500,rpm
